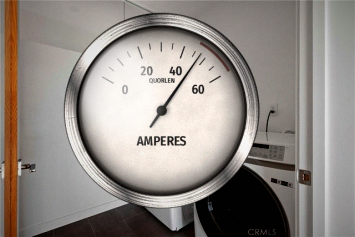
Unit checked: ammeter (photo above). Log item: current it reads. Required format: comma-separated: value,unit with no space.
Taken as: 47.5,A
